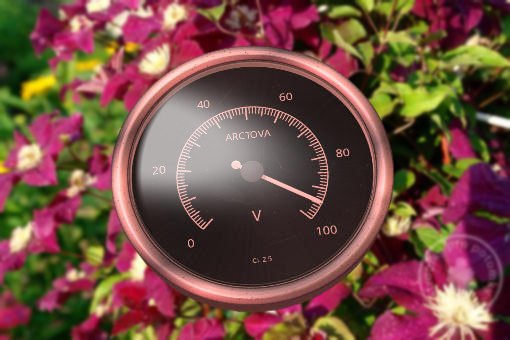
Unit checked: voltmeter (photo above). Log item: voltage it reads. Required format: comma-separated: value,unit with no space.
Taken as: 95,V
